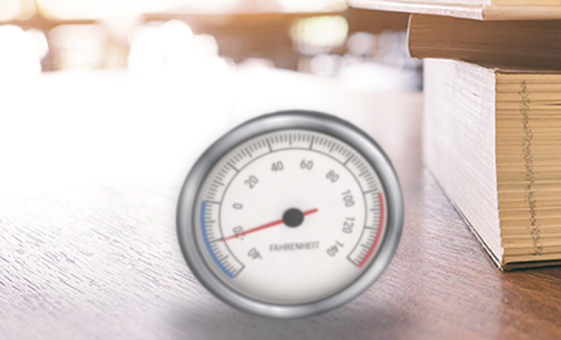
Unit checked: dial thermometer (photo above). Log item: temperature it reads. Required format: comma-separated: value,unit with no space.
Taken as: -20,°F
